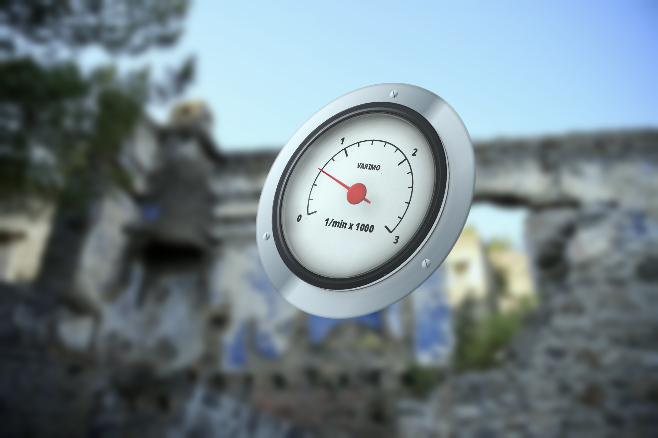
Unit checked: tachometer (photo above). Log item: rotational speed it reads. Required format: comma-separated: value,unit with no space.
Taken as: 600,rpm
